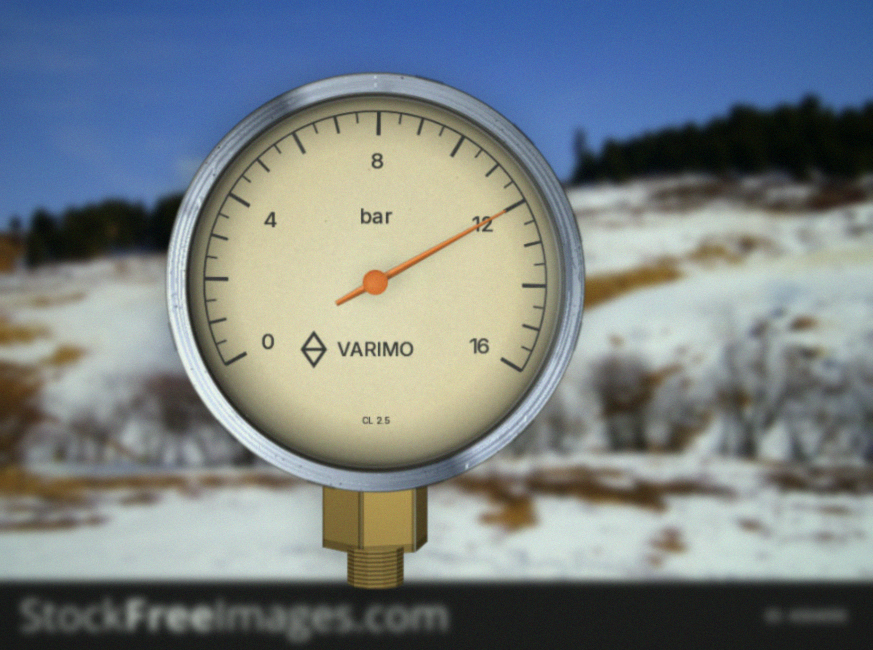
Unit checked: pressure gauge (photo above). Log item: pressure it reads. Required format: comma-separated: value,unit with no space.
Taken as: 12,bar
